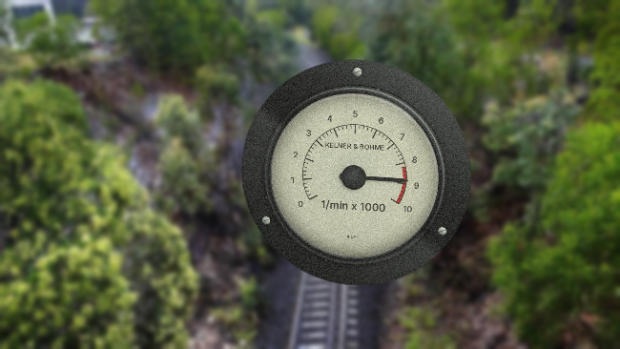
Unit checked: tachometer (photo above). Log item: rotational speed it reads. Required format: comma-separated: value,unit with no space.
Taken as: 8800,rpm
